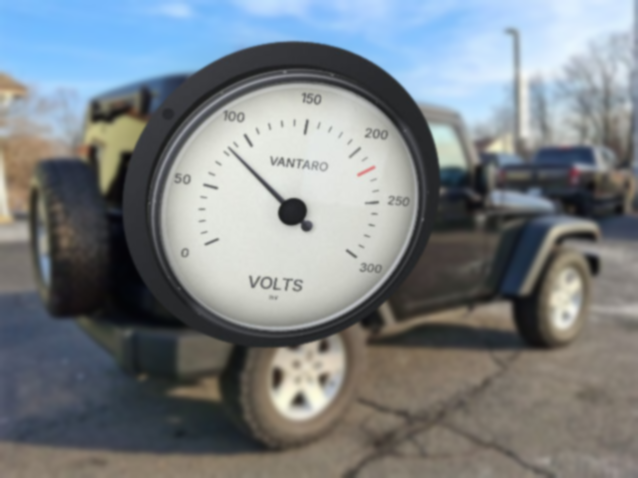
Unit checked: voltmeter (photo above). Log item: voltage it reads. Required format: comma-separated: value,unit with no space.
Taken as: 85,V
